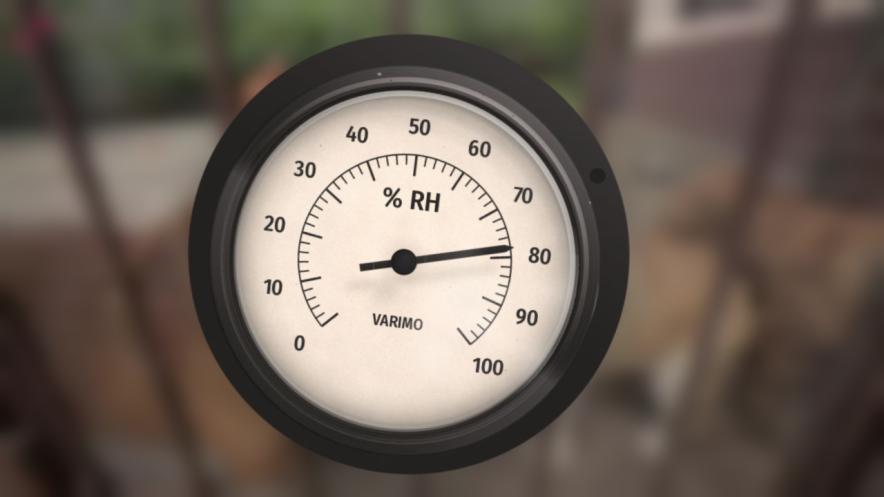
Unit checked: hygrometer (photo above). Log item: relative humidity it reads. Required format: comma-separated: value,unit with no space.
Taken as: 78,%
